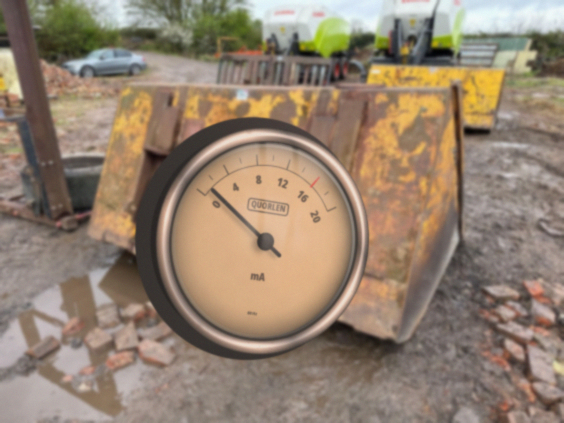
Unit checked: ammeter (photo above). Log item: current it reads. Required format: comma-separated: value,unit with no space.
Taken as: 1,mA
